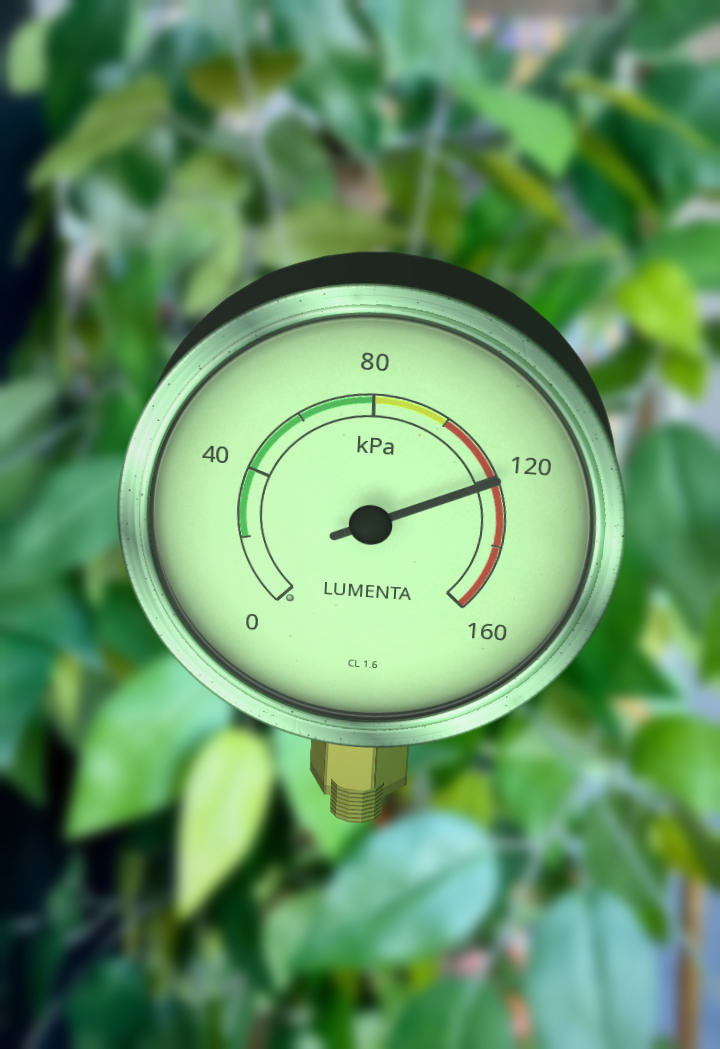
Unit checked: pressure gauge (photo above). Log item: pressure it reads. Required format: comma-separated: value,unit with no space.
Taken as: 120,kPa
